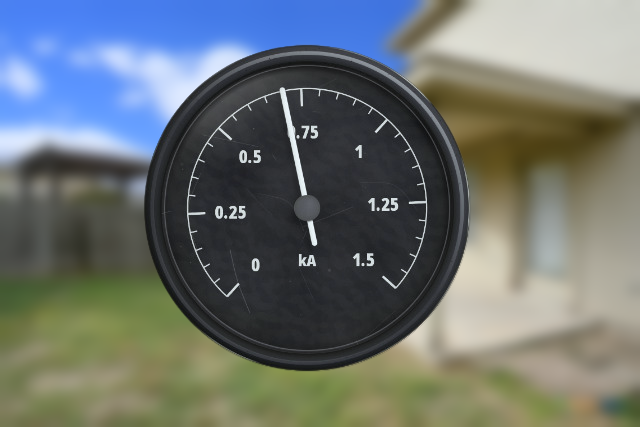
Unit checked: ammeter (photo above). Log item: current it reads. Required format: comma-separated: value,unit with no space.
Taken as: 0.7,kA
